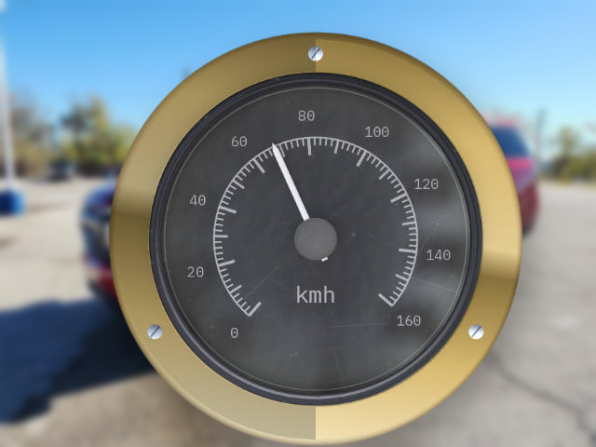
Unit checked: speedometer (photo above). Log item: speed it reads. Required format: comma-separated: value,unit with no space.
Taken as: 68,km/h
